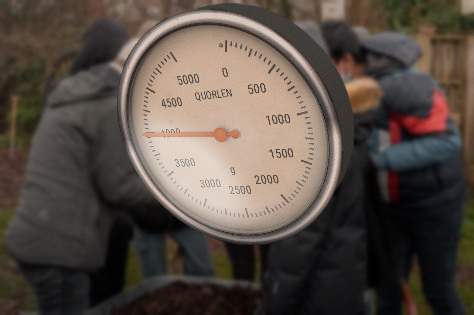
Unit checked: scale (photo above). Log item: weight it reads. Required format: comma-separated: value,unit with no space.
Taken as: 4000,g
